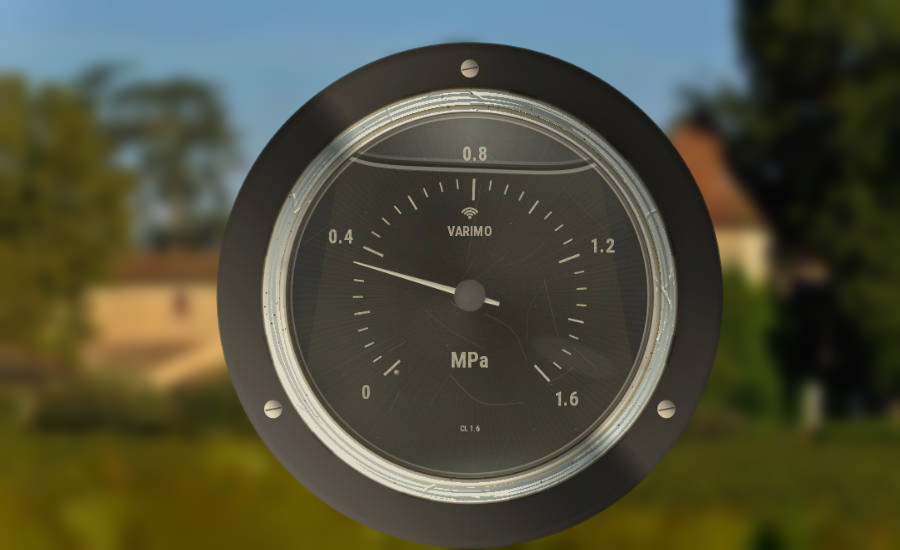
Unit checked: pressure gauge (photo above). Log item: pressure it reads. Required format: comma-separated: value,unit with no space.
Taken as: 0.35,MPa
